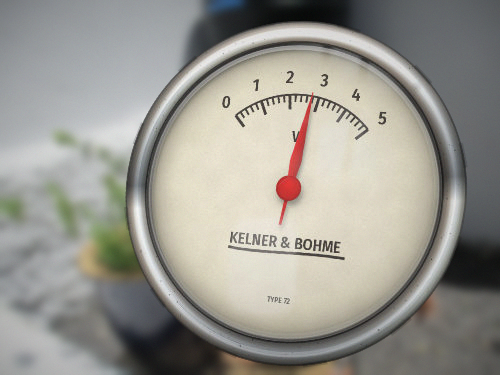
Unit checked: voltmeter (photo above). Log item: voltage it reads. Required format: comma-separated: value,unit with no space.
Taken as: 2.8,V
